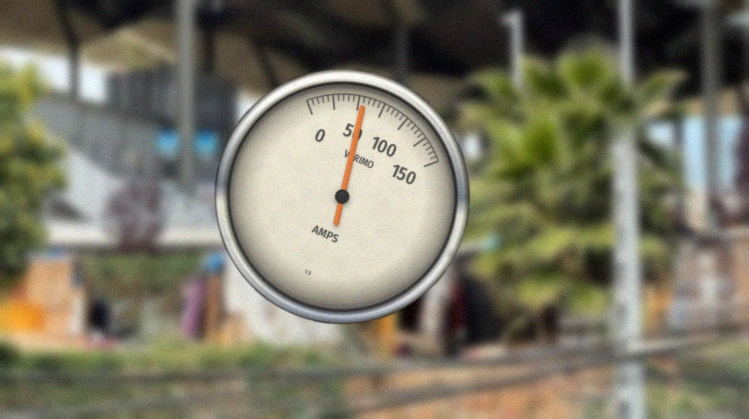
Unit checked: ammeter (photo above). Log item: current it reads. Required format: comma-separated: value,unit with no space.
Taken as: 55,A
